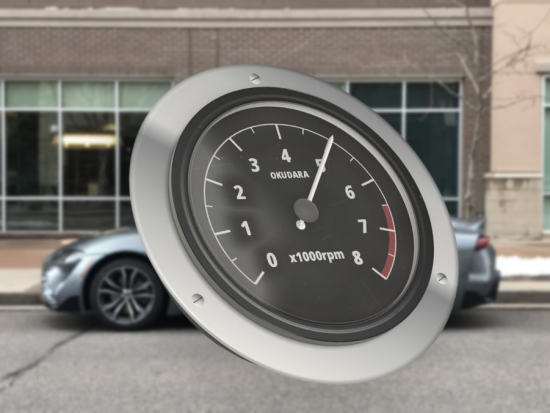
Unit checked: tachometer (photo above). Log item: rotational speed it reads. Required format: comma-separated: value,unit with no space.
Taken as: 5000,rpm
